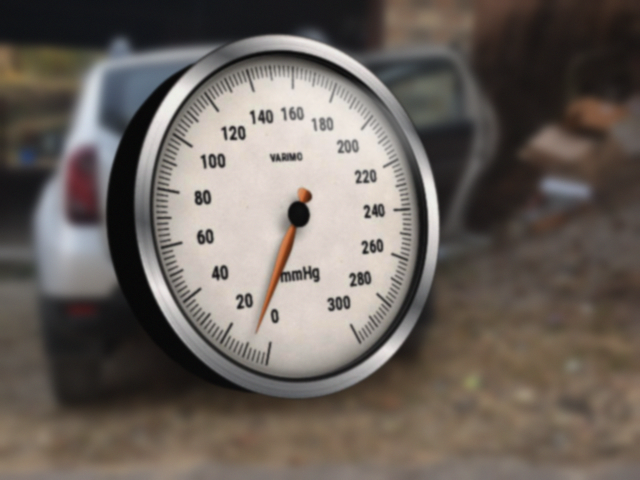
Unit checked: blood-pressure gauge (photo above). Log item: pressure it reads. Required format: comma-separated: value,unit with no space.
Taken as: 10,mmHg
